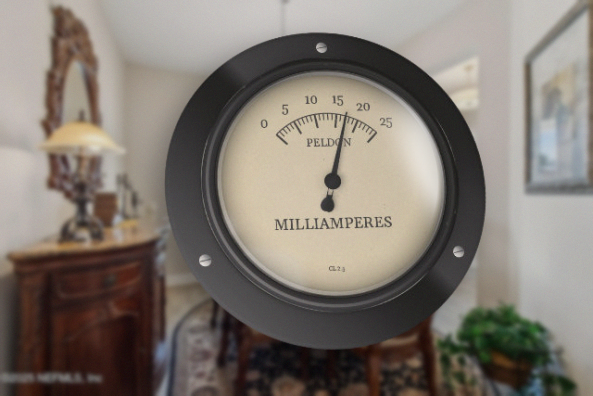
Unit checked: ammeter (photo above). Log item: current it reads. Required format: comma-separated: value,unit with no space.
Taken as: 17,mA
